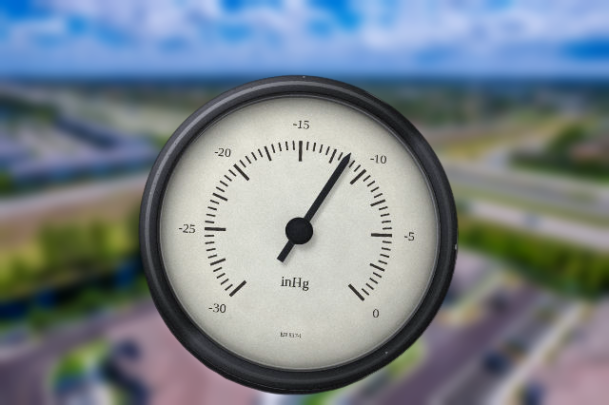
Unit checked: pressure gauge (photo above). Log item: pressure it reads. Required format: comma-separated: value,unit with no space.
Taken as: -11.5,inHg
